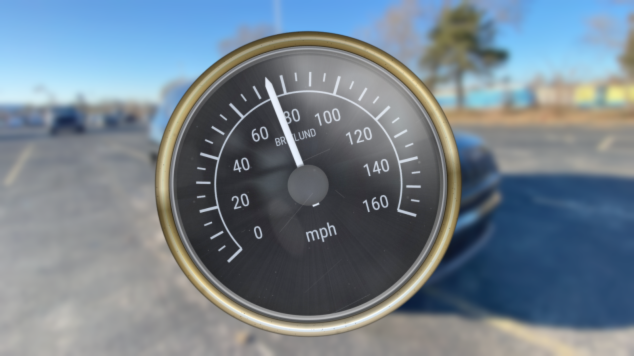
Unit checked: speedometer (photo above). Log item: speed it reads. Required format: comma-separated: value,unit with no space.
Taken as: 75,mph
